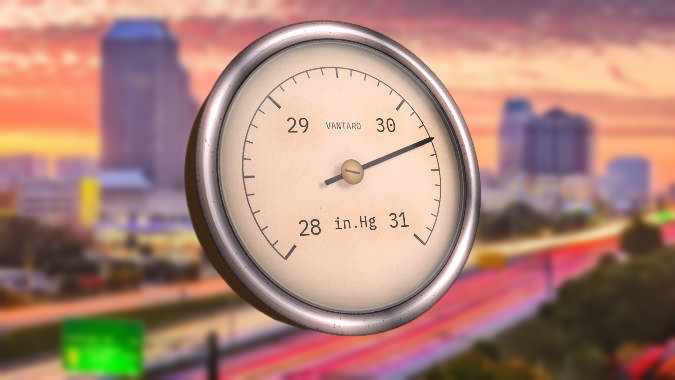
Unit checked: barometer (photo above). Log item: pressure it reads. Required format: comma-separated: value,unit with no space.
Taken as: 30.3,inHg
